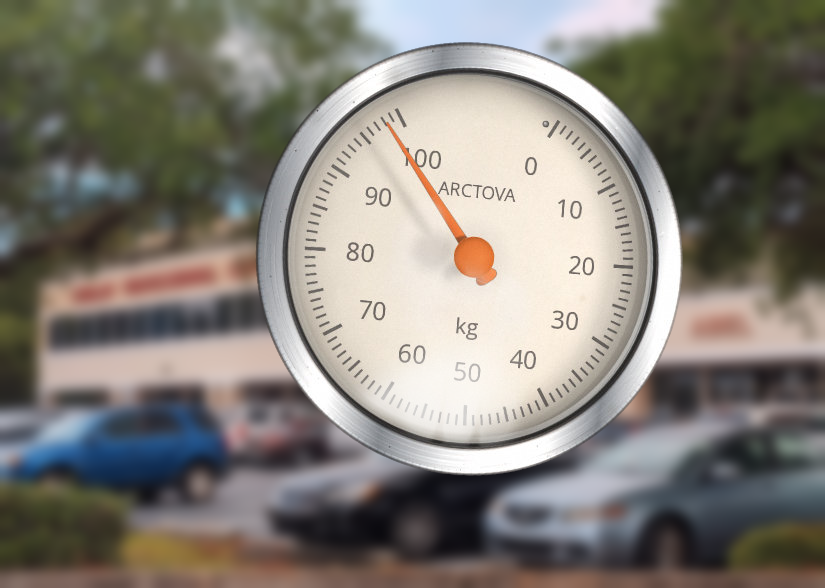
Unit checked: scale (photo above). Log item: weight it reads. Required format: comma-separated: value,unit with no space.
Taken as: 98,kg
